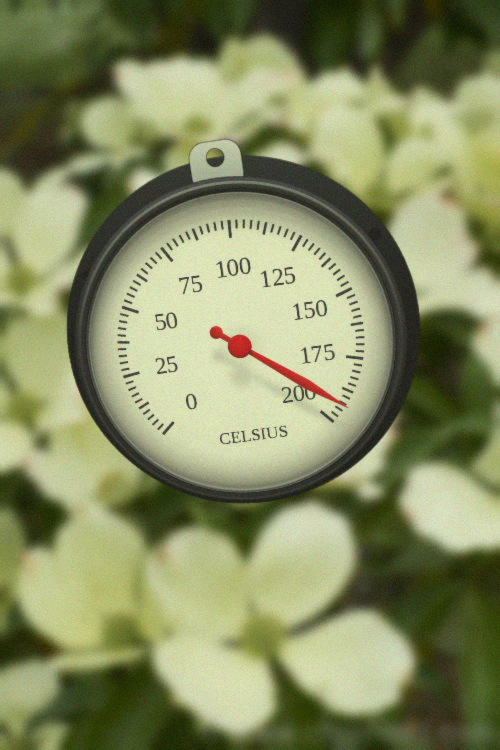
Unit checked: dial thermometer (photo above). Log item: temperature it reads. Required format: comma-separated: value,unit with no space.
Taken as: 192.5,°C
